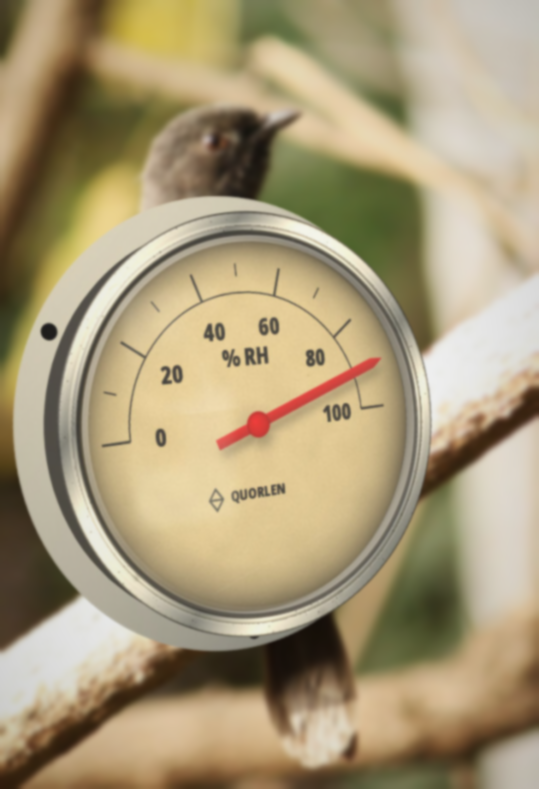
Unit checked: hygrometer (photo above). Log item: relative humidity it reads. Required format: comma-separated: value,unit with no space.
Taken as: 90,%
